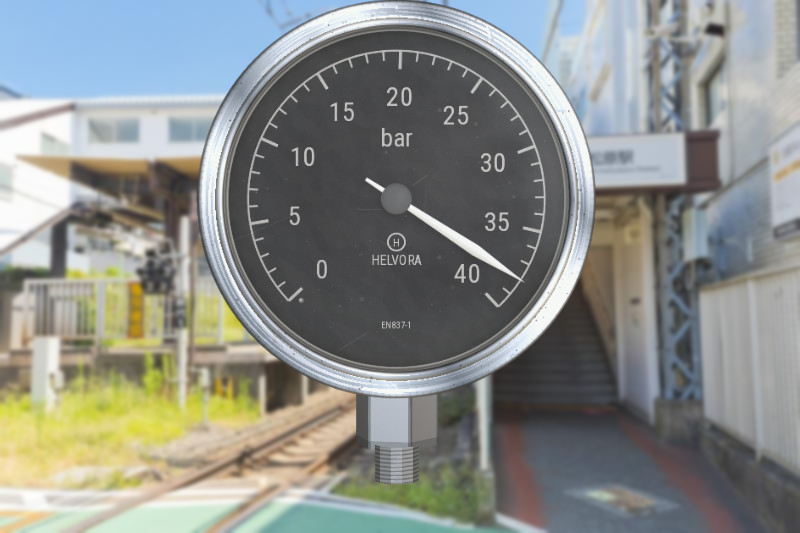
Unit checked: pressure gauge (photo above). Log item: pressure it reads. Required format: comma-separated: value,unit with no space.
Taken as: 38,bar
